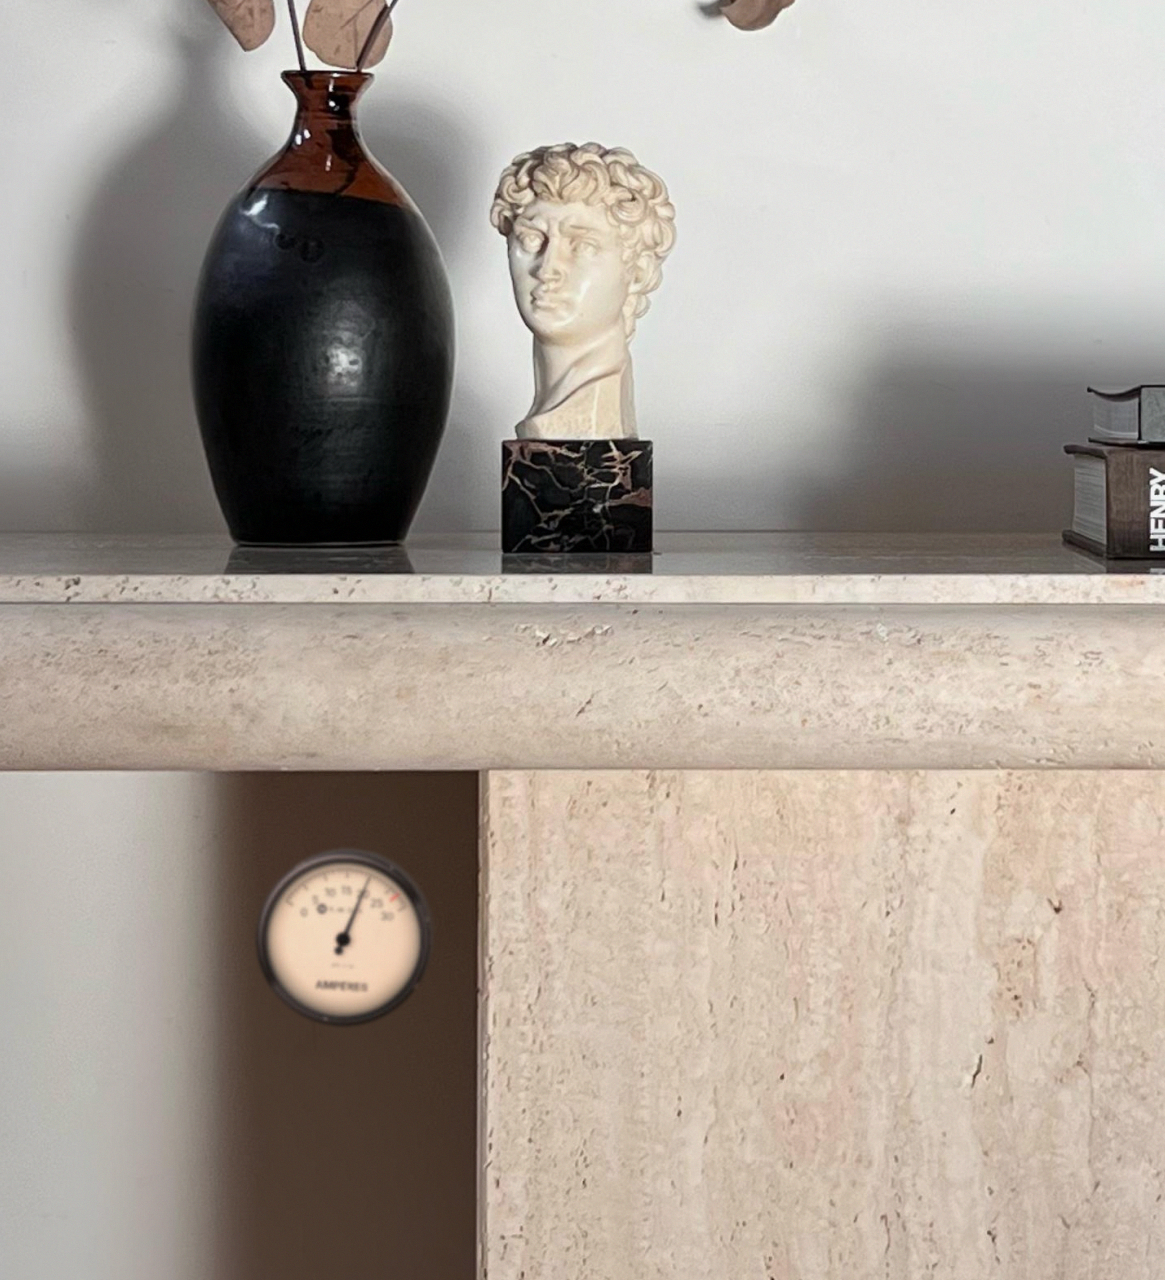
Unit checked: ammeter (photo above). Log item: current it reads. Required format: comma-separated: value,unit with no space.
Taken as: 20,A
